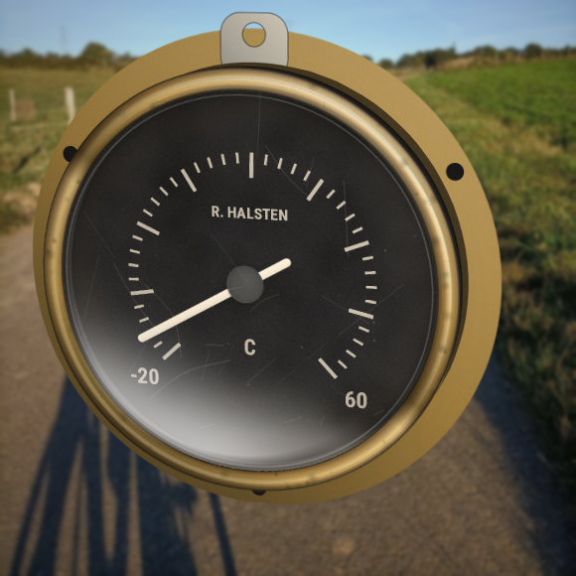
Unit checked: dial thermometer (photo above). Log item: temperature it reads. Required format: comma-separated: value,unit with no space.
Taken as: -16,°C
